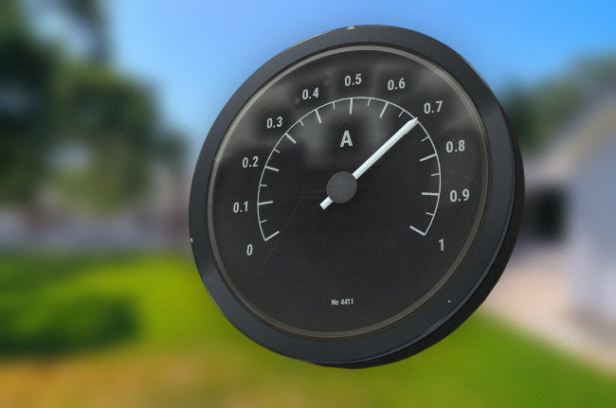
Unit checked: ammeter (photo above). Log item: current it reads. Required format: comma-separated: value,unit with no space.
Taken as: 0.7,A
